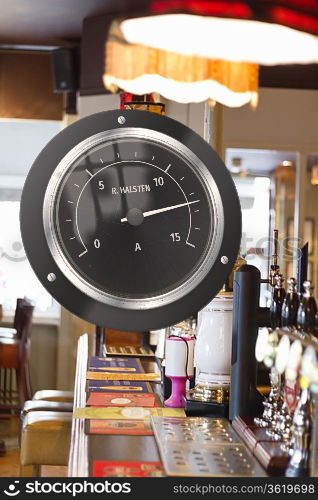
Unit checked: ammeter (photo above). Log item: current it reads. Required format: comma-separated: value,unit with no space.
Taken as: 12.5,A
